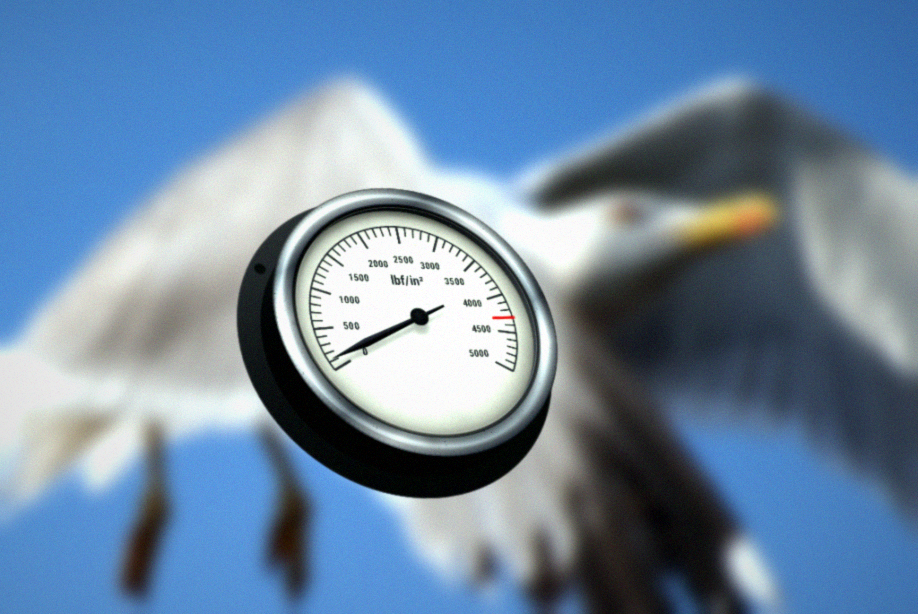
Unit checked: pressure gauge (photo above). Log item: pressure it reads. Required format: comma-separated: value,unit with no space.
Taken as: 100,psi
